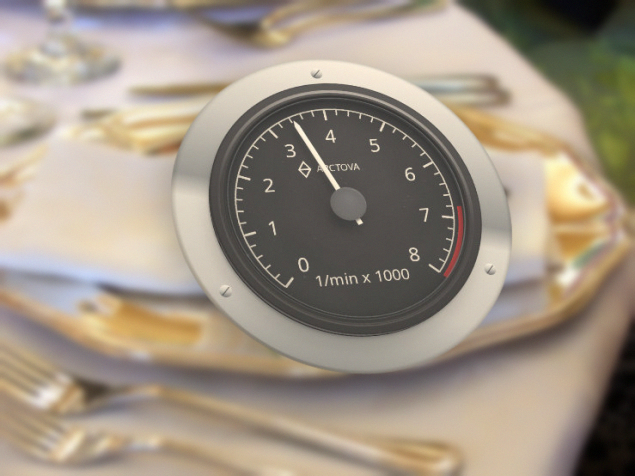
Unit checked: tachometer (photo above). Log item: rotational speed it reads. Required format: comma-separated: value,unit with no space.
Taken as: 3400,rpm
